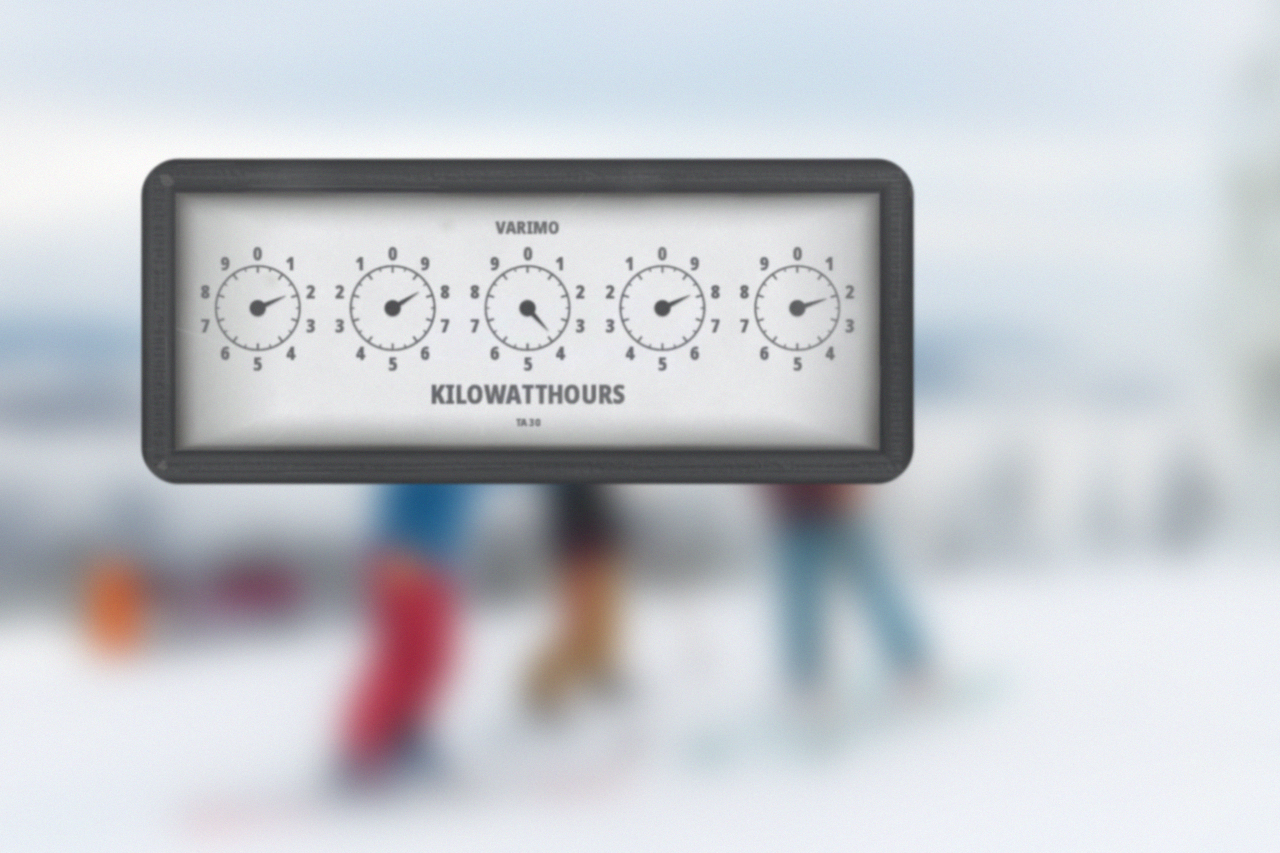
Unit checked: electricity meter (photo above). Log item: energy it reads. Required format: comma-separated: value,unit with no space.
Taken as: 18382,kWh
